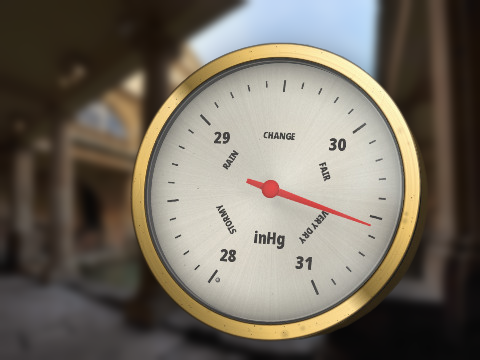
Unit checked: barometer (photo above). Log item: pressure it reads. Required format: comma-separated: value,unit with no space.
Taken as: 30.55,inHg
